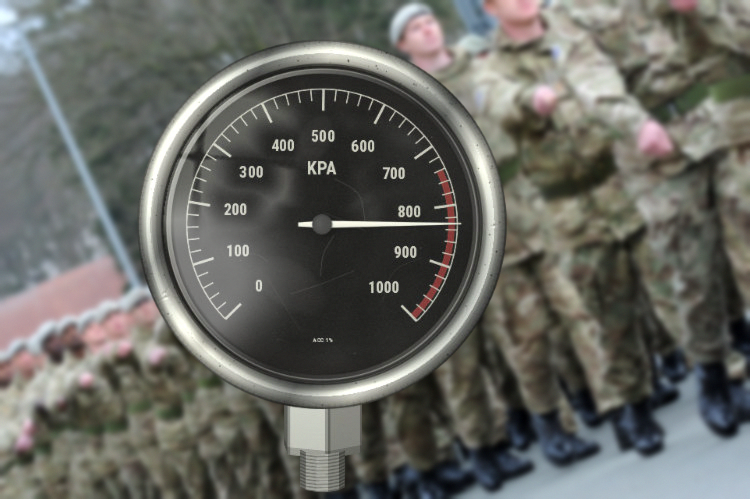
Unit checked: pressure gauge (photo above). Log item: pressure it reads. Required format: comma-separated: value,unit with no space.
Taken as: 830,kPa
